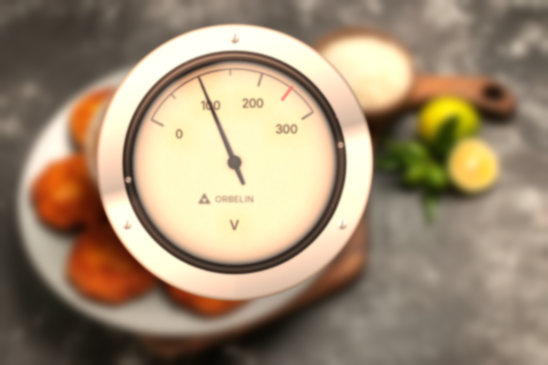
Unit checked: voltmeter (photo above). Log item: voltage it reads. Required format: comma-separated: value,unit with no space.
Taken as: 100,V
